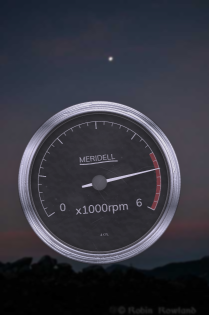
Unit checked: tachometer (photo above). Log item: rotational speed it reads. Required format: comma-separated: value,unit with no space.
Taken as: 5000,rpm
